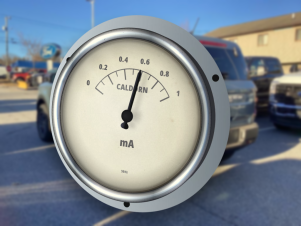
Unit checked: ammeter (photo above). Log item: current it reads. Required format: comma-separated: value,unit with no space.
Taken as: 0.6,mA
